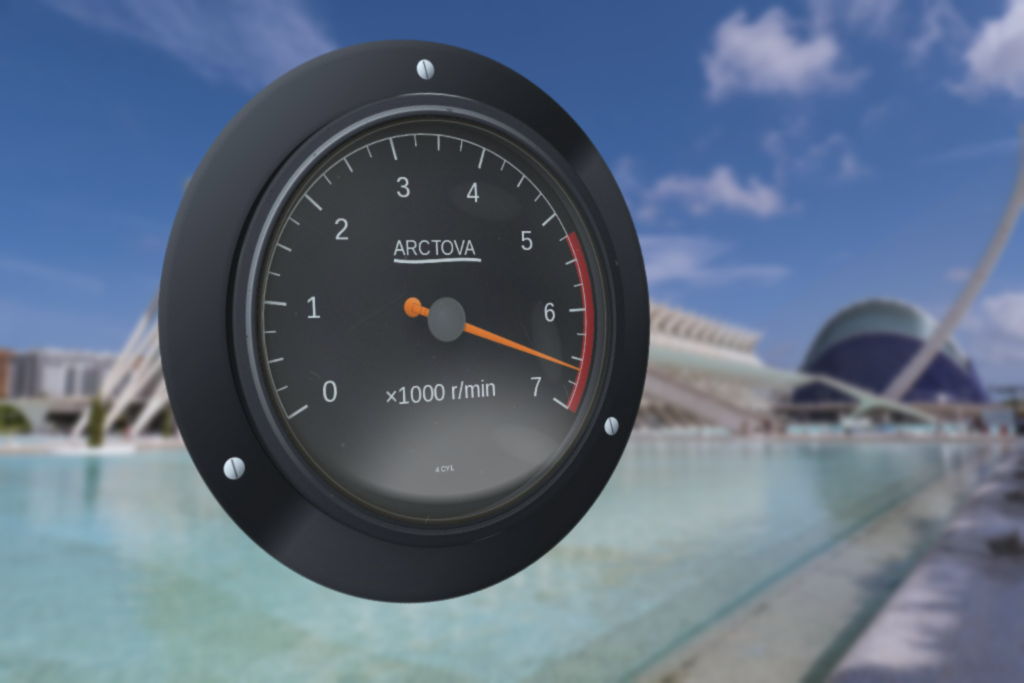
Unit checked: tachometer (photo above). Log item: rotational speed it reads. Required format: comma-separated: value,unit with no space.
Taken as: 6625,rpm
